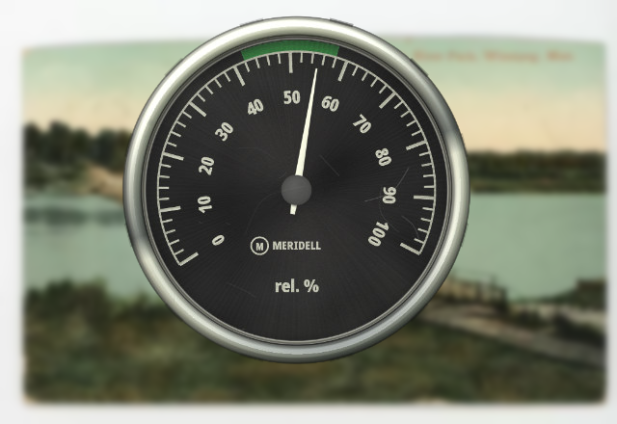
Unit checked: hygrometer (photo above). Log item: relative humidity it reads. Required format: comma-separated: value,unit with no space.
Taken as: 55,%
